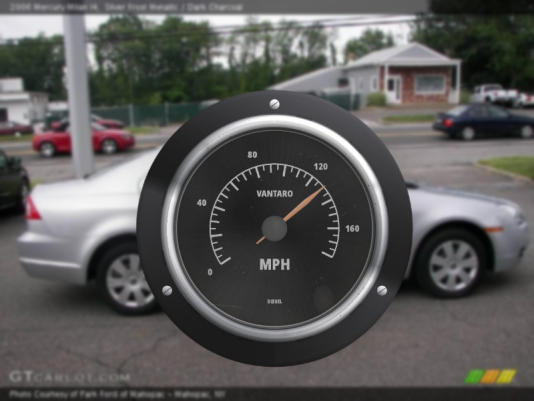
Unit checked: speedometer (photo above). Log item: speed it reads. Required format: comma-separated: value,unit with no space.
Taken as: 130,mph
